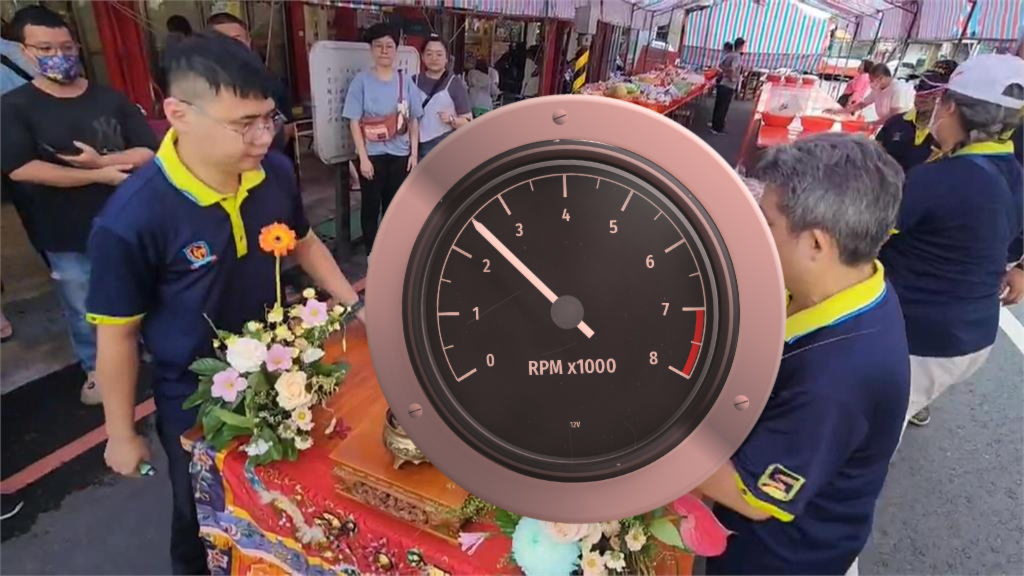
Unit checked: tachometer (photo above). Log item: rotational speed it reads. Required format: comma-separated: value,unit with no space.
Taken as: 2500,rpm
